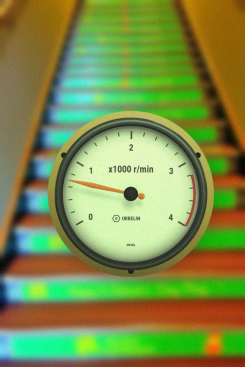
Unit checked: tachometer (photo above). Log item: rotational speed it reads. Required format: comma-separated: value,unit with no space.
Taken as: 700,rpm
